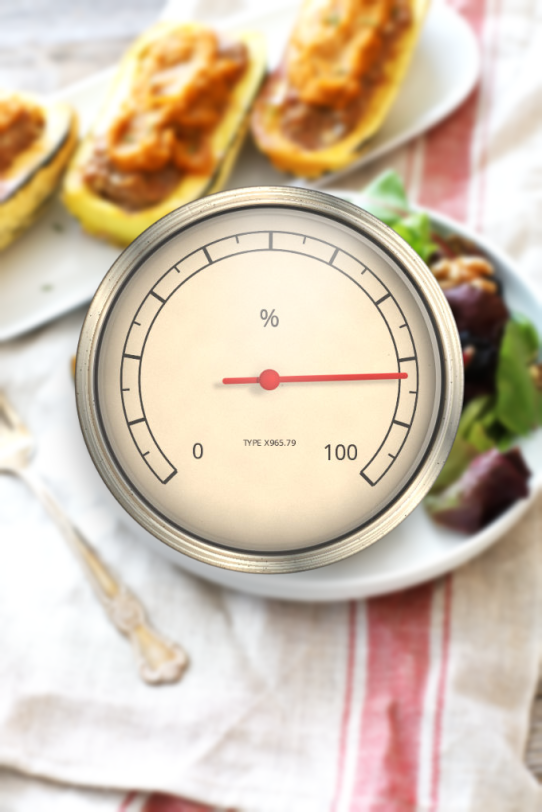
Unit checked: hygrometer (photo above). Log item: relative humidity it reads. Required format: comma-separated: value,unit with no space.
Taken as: 82.5,%
